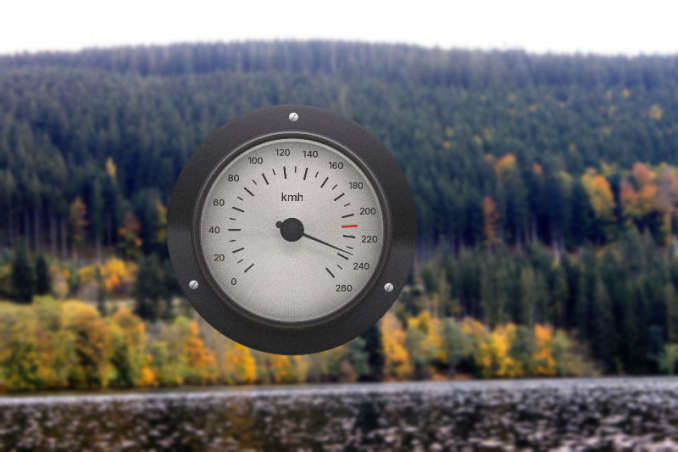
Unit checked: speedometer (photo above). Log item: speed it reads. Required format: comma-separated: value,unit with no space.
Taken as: 235,km/h
